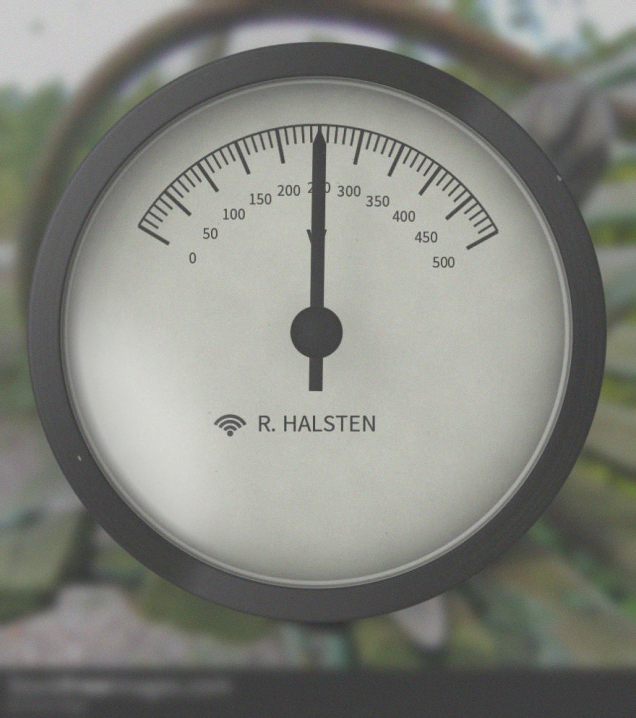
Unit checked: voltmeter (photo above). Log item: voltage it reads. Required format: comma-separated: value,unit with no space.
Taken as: 250,V
